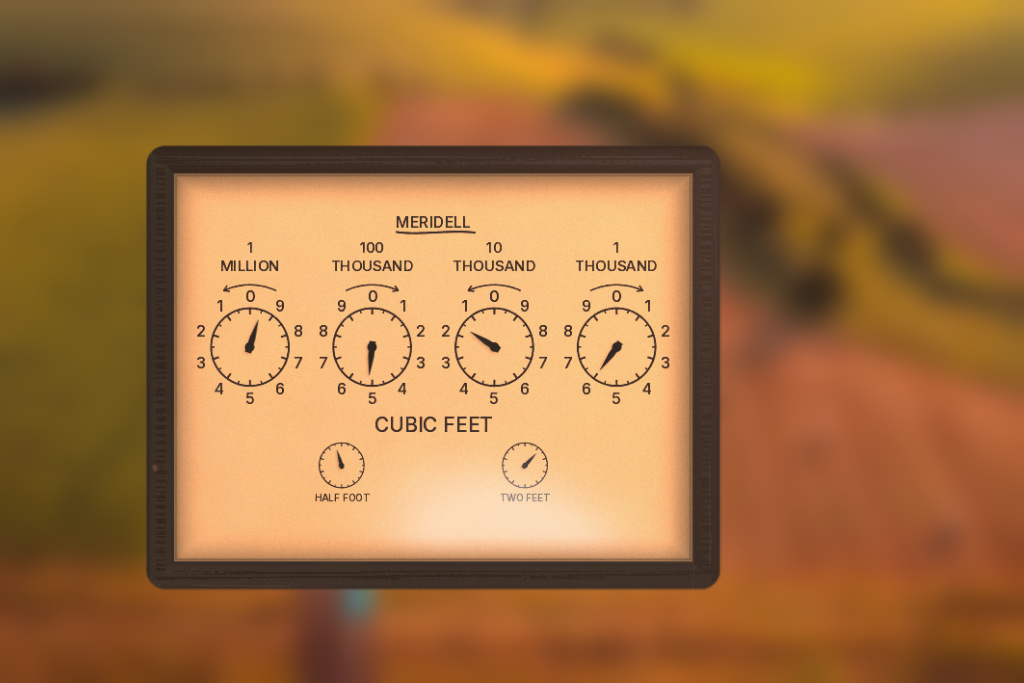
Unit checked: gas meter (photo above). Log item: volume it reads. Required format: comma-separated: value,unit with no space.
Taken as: 951600,ft³
